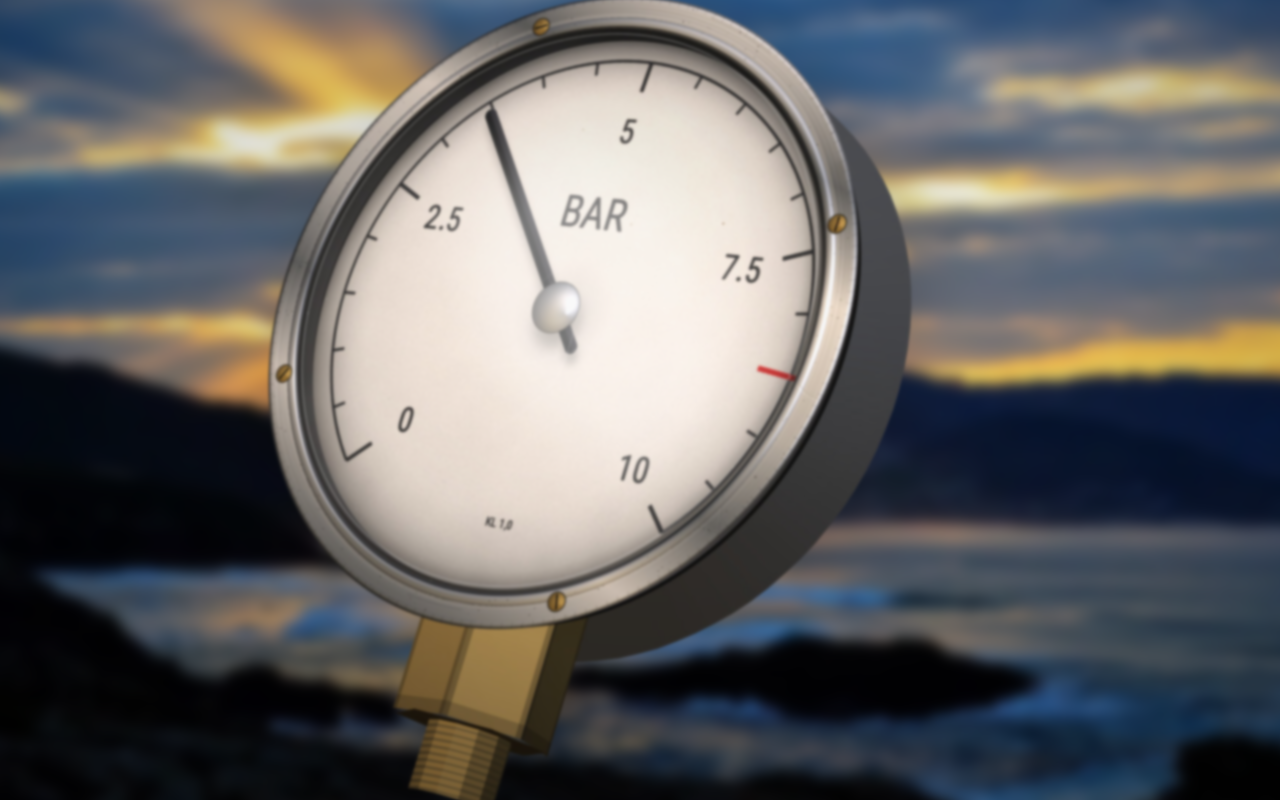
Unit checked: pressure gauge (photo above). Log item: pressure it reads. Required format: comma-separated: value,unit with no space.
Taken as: 3.5,bar
